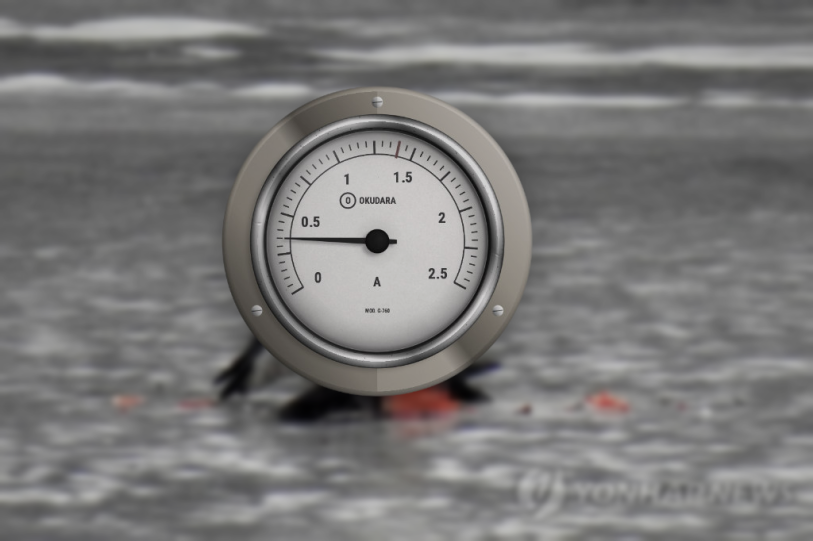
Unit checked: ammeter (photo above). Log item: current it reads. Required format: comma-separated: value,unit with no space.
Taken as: 0.35,A
